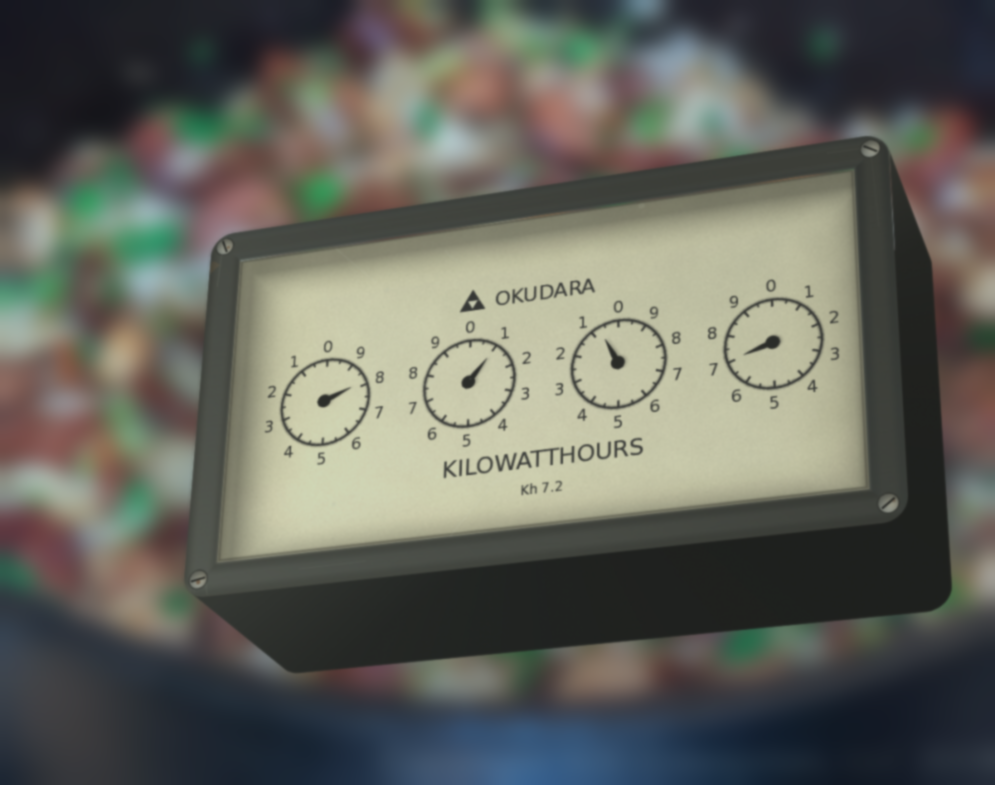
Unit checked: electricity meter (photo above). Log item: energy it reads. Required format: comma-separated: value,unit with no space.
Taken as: 8107,kWh
